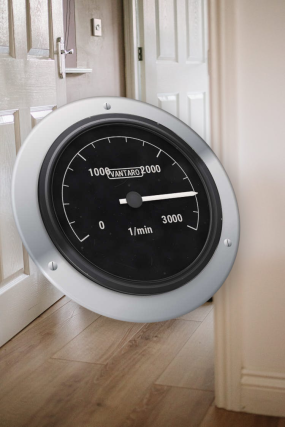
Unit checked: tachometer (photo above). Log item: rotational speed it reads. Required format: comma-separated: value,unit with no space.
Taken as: 2600,rpm
